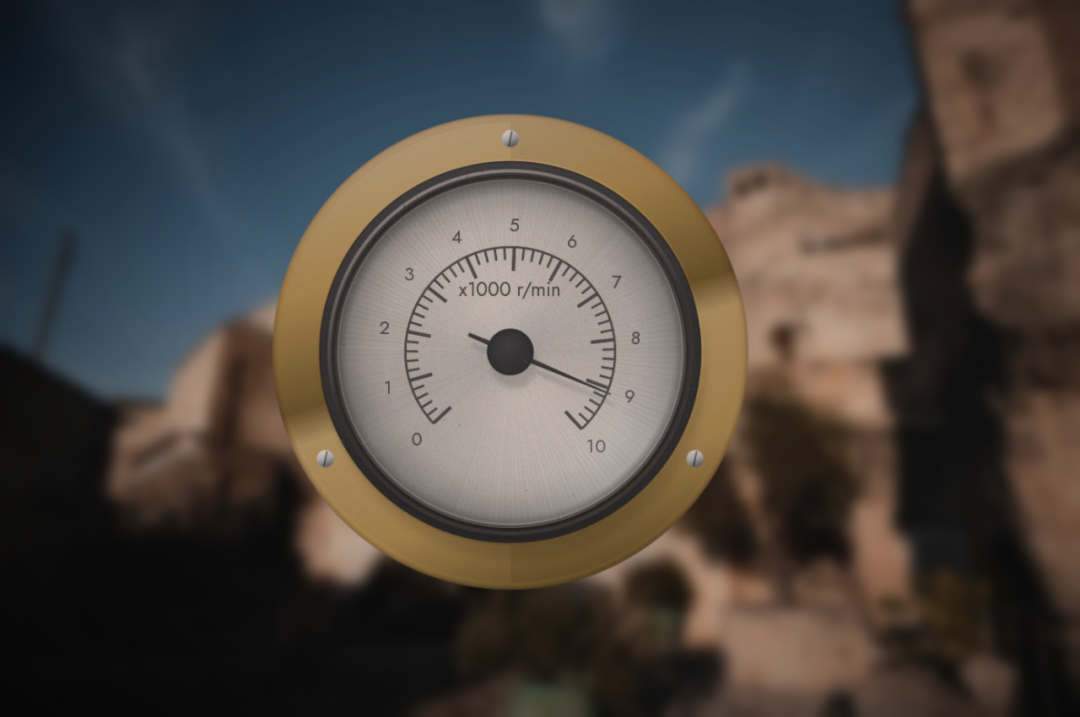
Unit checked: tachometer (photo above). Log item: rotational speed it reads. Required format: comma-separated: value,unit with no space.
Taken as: 9100,rpm
